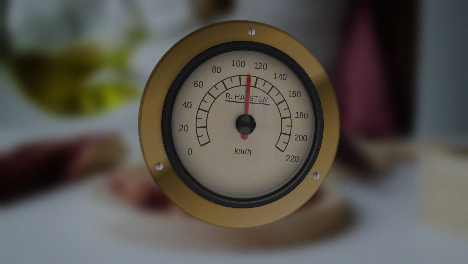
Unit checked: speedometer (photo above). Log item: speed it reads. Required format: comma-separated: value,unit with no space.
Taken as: 110,km/h
